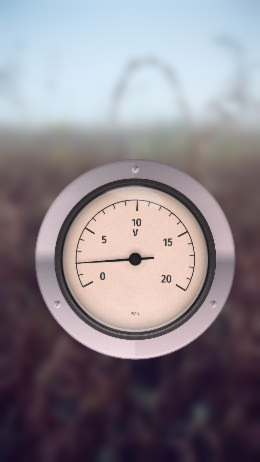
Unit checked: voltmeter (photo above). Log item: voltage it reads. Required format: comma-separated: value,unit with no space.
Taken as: 2,V
